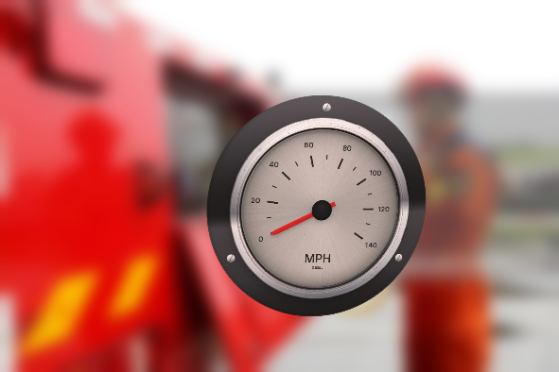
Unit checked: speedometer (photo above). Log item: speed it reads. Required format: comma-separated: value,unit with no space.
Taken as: 0,mph
